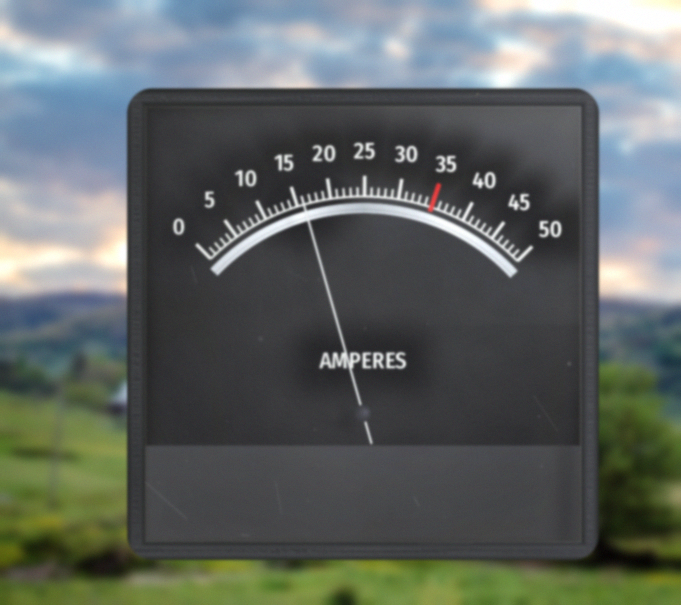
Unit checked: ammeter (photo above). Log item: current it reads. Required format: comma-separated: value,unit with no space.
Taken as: 16,A
